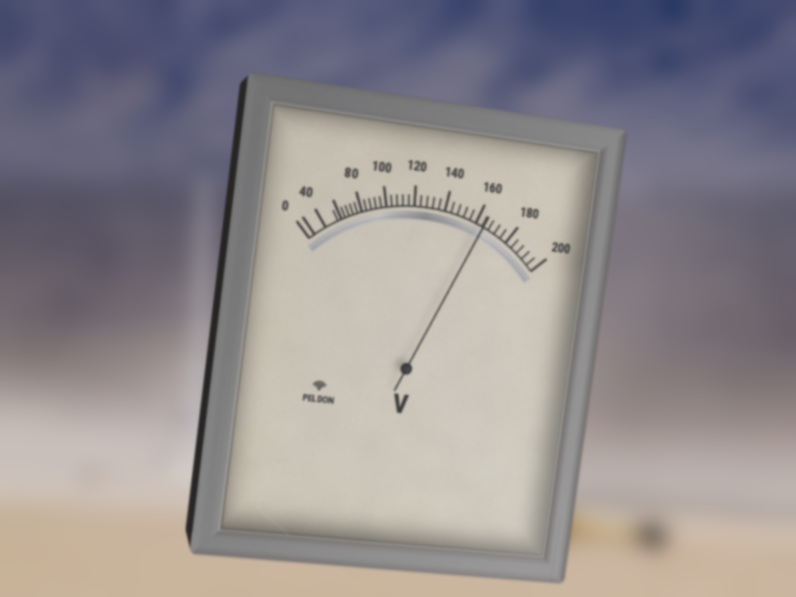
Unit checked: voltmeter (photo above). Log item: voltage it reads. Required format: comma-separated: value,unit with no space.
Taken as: 164,V
